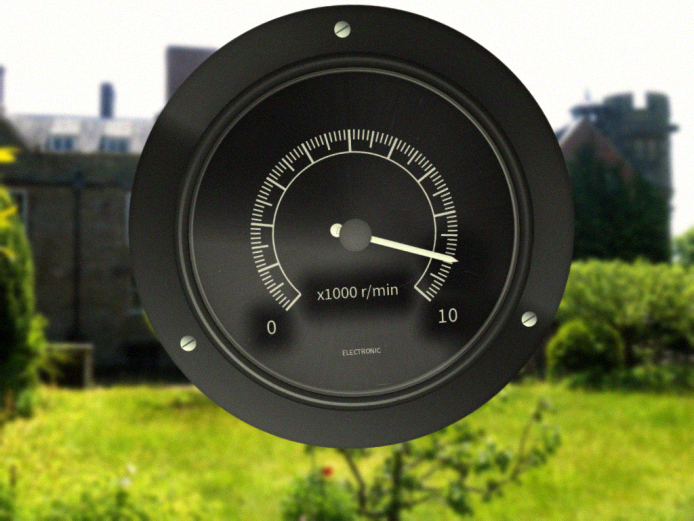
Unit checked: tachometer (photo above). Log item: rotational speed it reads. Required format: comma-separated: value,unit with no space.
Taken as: 9000,rpm
